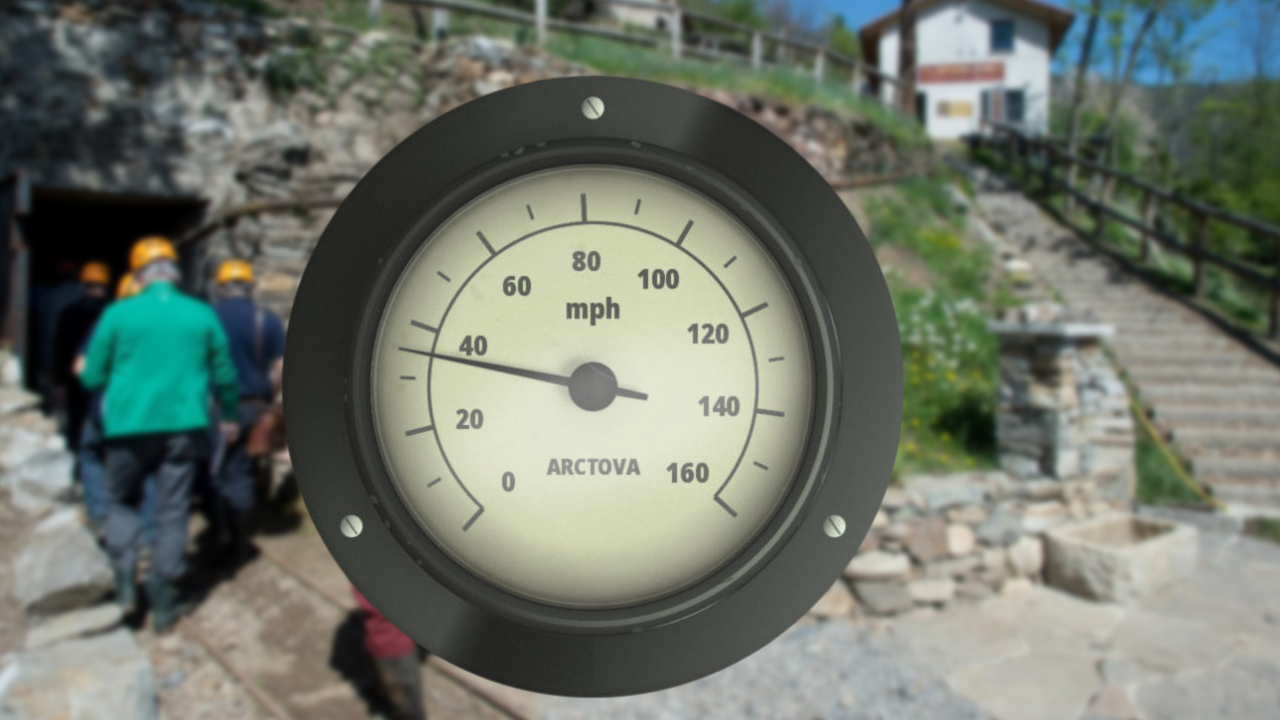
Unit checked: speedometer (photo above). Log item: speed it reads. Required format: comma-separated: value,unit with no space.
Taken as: 35,mph
